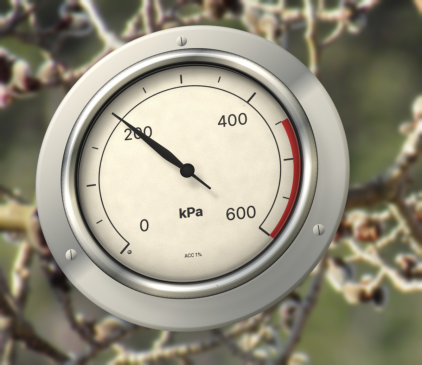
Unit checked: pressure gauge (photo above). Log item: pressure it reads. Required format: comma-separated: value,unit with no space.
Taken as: 200,kPa
